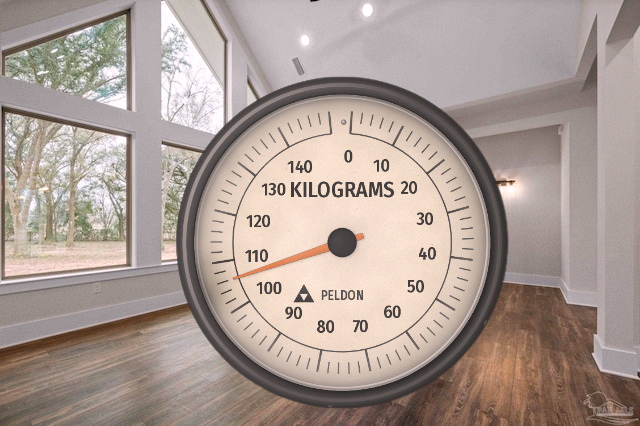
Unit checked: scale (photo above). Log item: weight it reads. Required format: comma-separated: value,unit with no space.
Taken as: 106,kg
